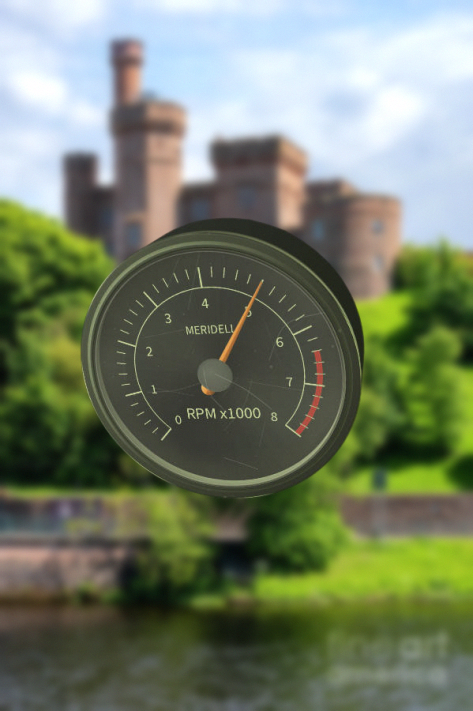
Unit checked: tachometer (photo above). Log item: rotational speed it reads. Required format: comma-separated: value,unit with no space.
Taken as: 5000,rpm
